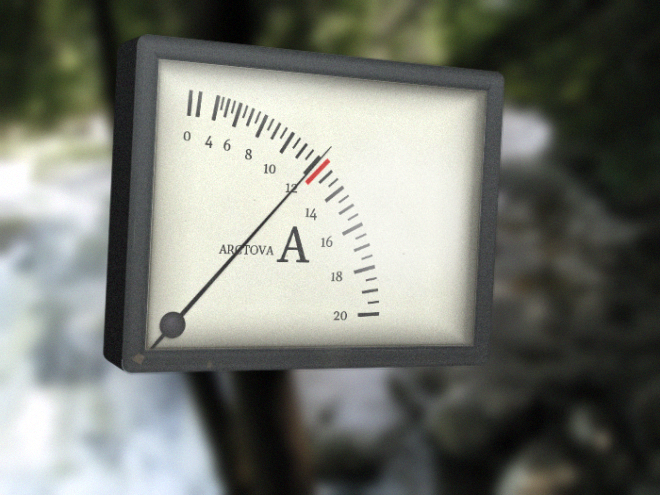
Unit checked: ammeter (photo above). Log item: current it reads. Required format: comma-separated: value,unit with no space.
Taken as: 12,A
